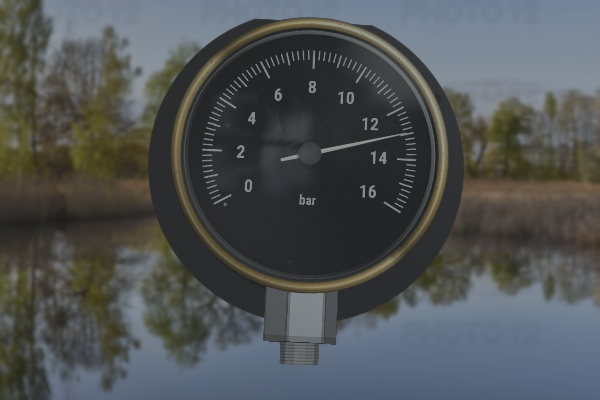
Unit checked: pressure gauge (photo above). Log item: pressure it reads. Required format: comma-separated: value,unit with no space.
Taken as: 13,bar
